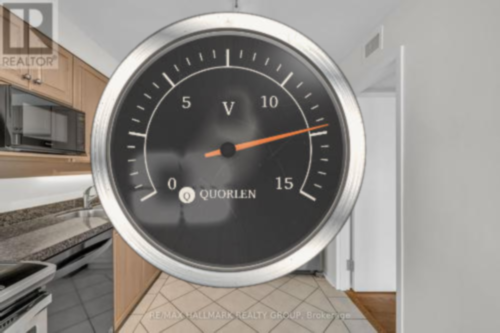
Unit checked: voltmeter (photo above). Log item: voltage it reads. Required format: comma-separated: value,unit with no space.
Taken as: 12.25,V
